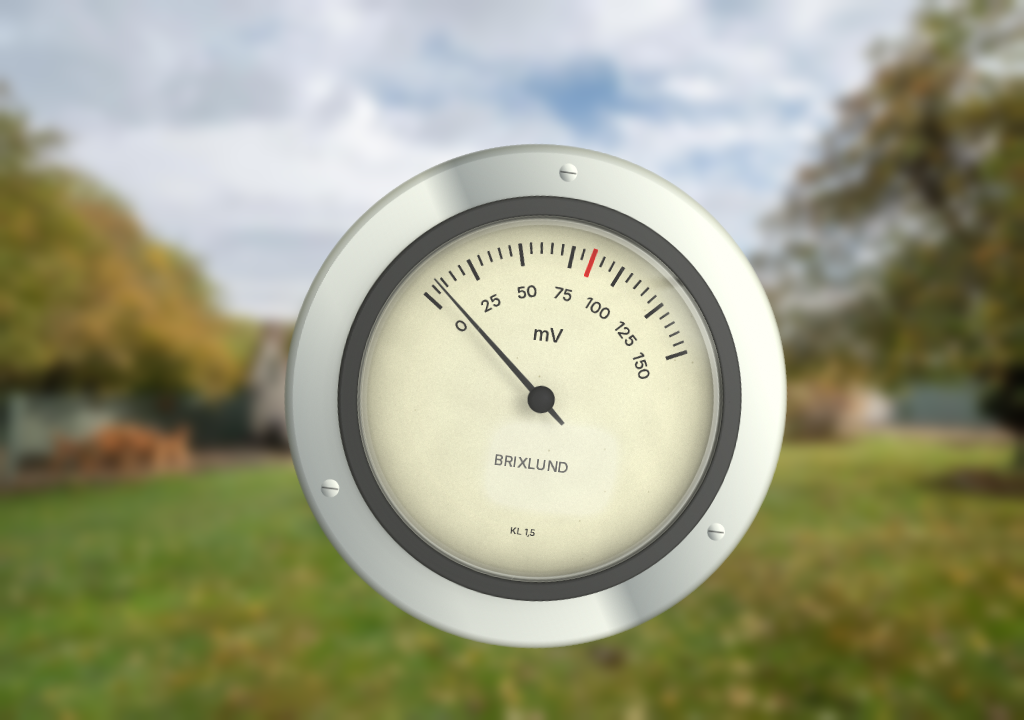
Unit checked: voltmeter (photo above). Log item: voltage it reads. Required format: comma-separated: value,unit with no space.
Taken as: 7.5,mV
